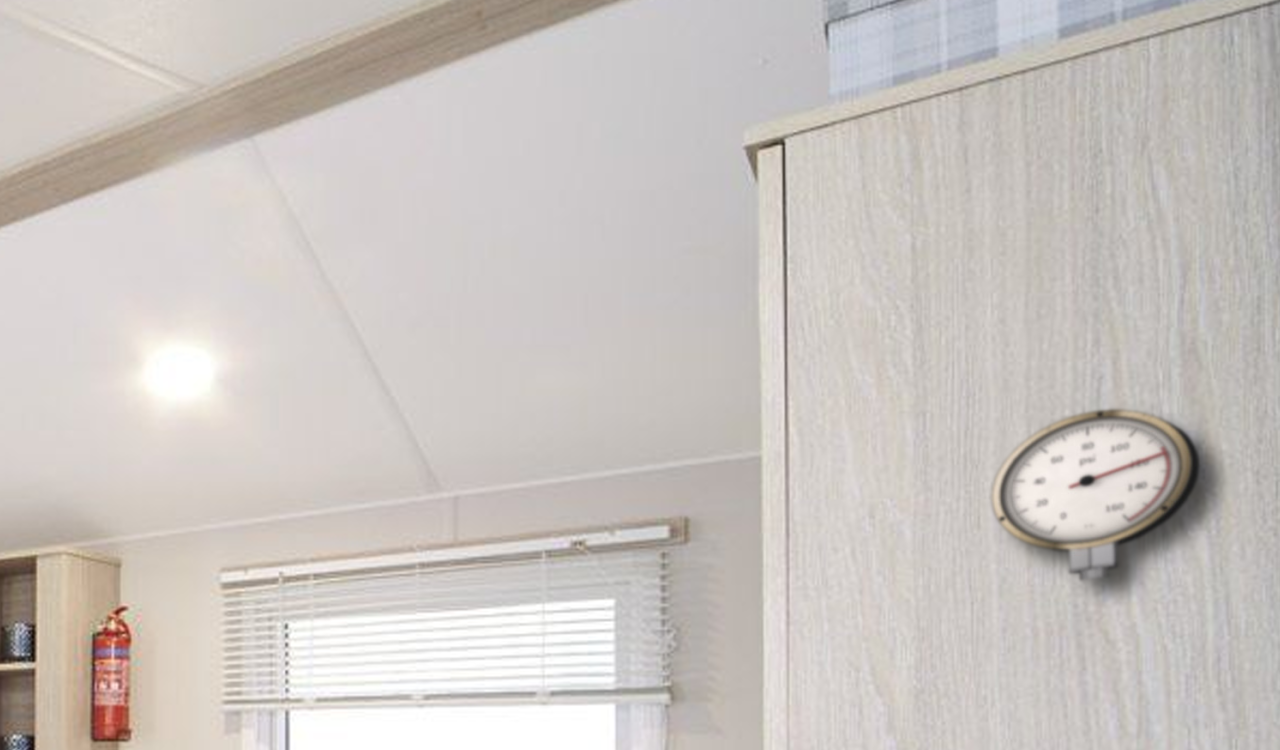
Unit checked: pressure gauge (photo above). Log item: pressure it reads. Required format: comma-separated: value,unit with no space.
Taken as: 120,psi
